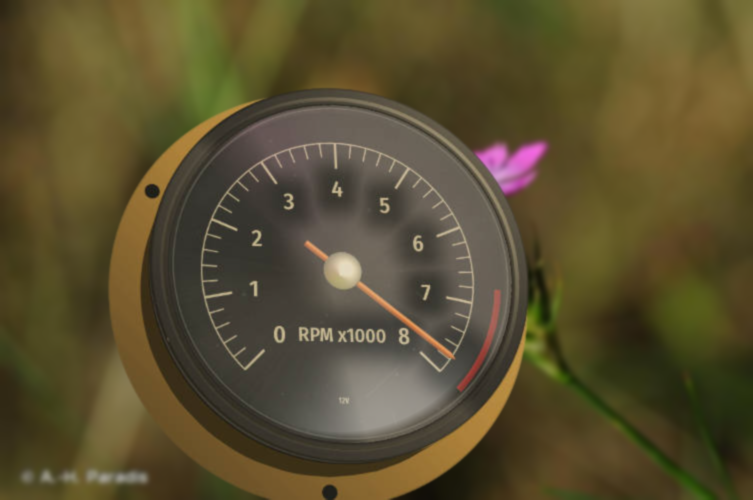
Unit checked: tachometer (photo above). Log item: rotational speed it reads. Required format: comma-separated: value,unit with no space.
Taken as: 7800,rpm
